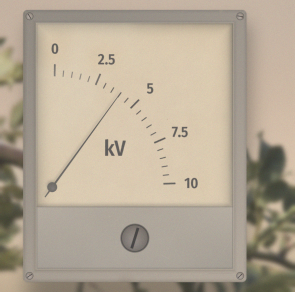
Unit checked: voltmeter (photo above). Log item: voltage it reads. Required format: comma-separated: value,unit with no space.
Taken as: 4,kV
